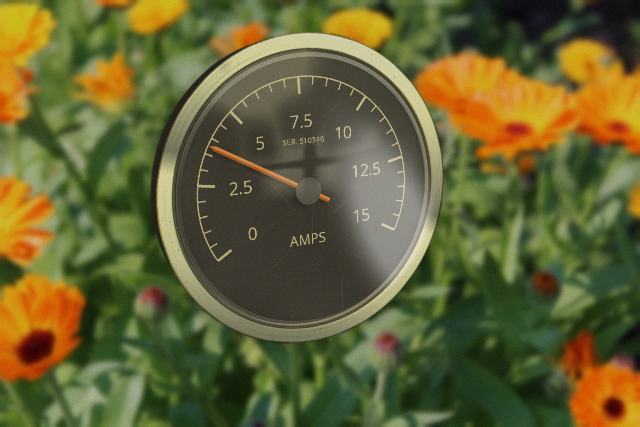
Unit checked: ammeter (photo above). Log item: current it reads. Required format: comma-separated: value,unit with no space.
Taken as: 3.75,A
